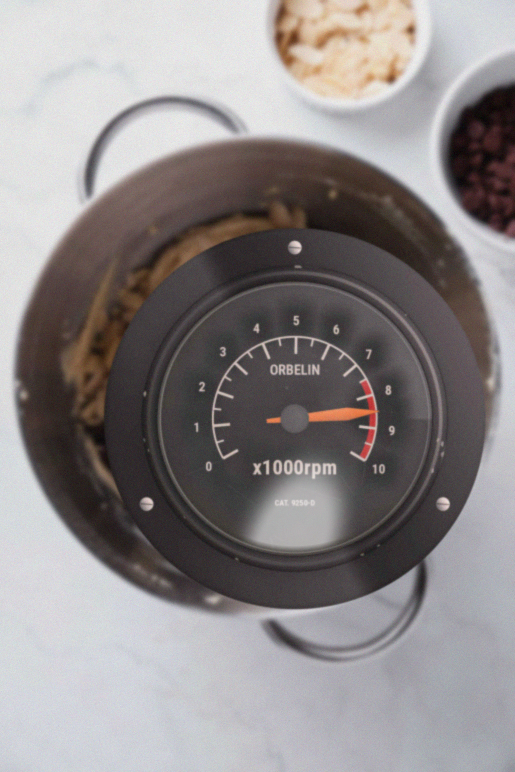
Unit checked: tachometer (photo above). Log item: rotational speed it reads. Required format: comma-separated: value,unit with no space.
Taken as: 8500,rpm
